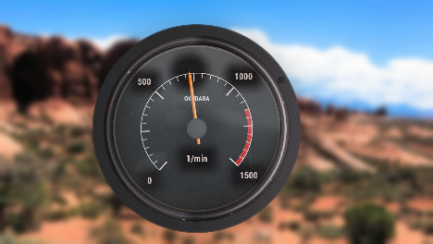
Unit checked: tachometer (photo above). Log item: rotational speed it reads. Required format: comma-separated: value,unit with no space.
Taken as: 725,rpm
